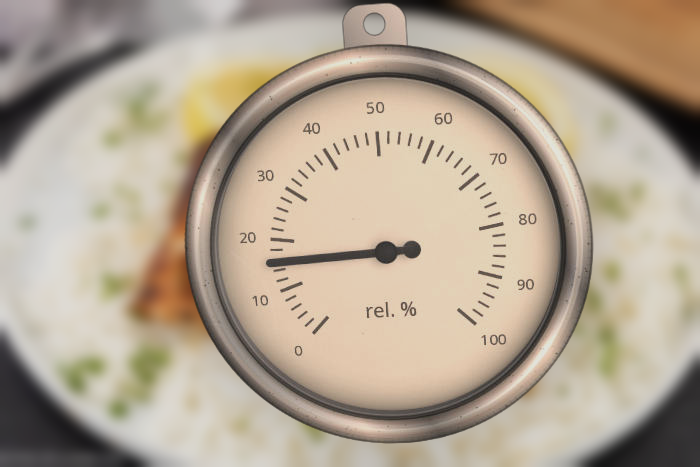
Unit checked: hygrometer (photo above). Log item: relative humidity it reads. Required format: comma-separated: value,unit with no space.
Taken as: 16,%
